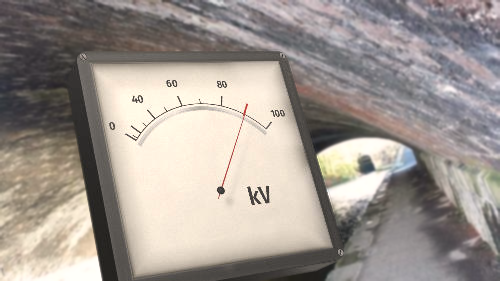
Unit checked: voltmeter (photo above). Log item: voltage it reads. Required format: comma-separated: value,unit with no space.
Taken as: 90,kV
